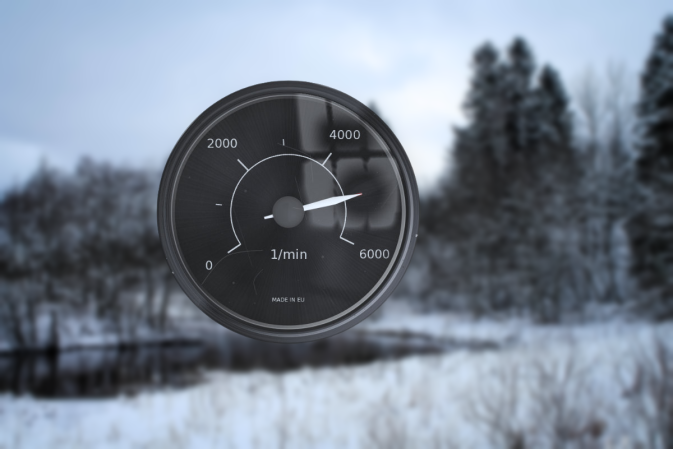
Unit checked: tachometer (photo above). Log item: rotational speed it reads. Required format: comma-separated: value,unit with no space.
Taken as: 5000,rpm
